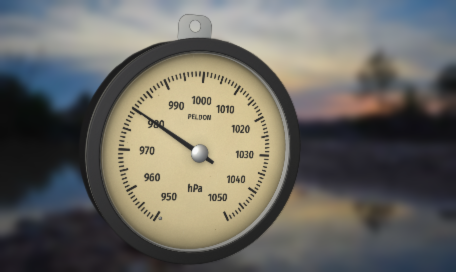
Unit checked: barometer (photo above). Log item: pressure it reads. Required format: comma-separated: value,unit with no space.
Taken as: 980,hPa
